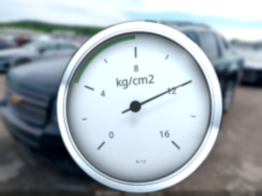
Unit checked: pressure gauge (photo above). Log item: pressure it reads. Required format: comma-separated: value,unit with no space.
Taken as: 12,kg/cm²
